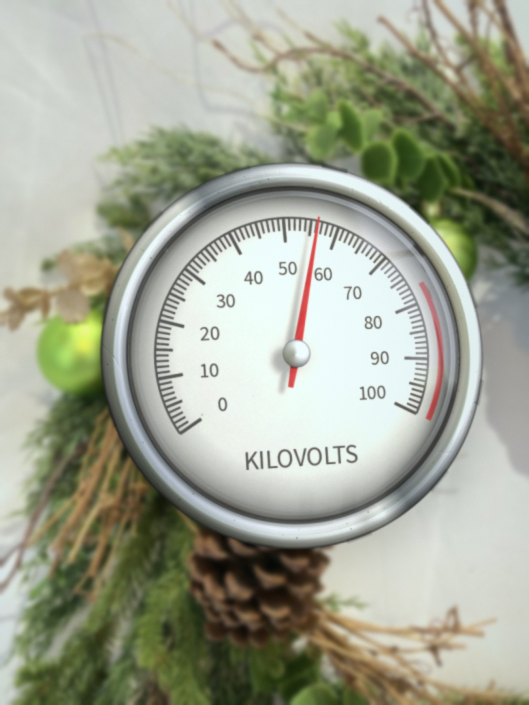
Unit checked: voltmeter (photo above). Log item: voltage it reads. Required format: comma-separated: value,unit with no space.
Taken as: 56,kV
